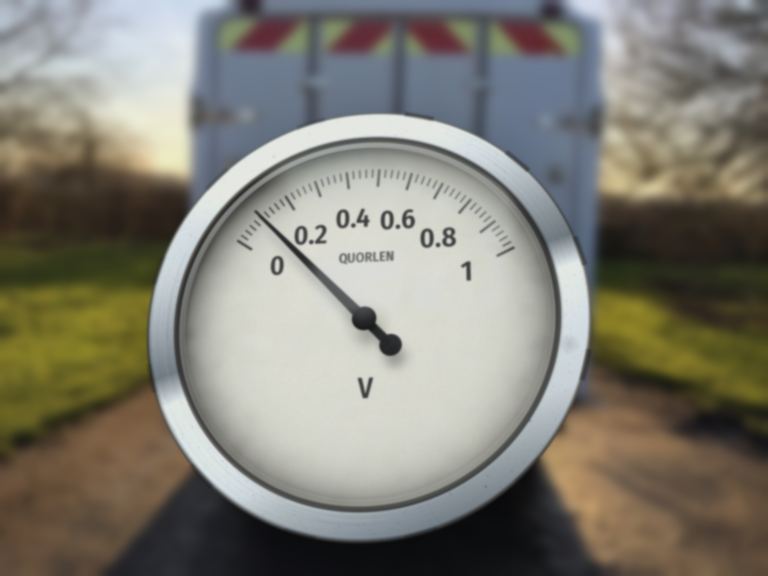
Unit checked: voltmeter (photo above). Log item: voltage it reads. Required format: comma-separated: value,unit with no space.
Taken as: 0.1,V
